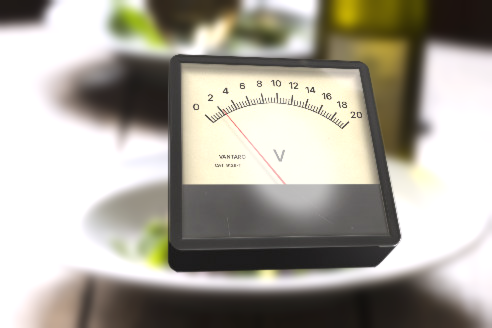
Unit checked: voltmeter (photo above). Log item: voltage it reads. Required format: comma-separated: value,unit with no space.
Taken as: 2,V
